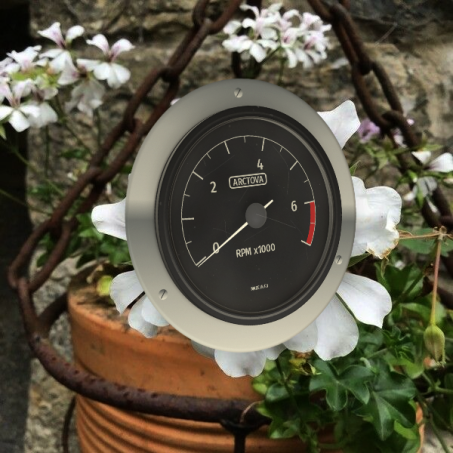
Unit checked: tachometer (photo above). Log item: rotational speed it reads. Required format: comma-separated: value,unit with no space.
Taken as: 0,rpm
